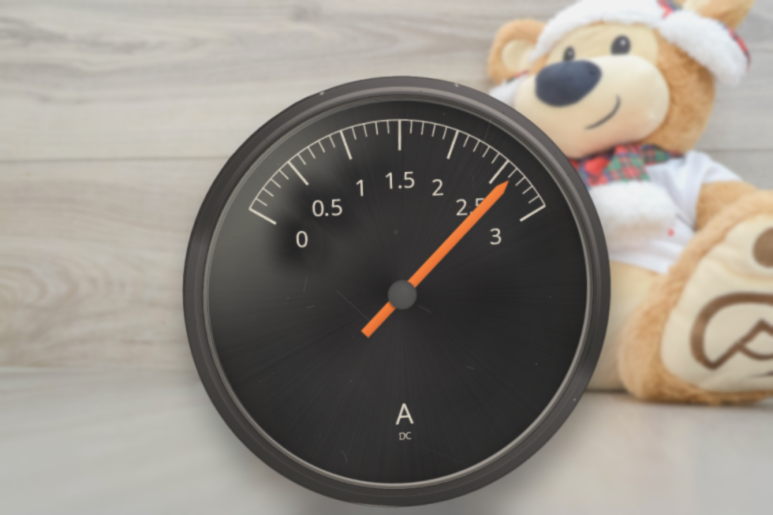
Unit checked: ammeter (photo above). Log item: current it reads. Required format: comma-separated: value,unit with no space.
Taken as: 2.6,A
